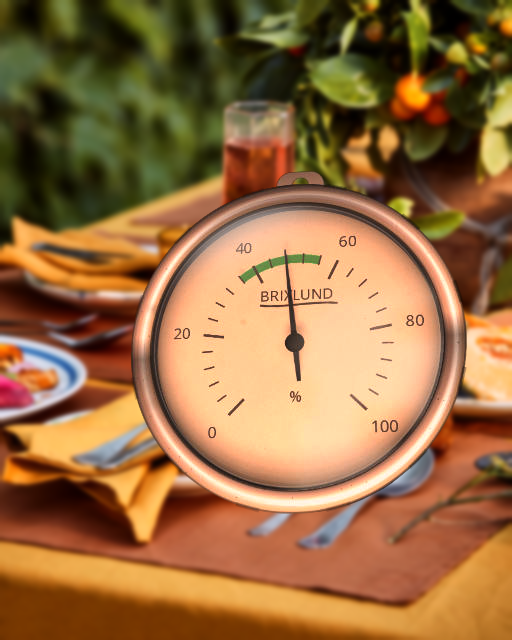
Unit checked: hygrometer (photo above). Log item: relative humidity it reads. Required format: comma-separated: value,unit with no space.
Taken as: 48,%
